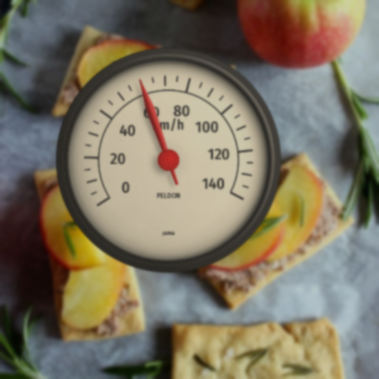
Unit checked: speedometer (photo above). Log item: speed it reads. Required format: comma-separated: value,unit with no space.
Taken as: 60,km/h
